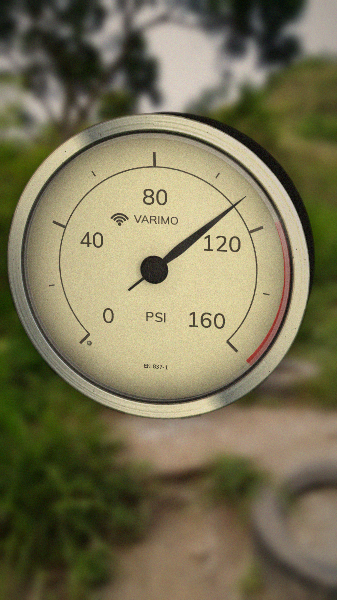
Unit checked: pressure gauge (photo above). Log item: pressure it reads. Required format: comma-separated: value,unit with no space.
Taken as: 110,psi
